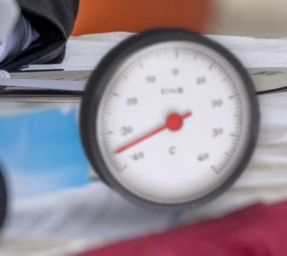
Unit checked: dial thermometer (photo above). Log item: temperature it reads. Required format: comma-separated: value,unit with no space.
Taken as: -35,°C
